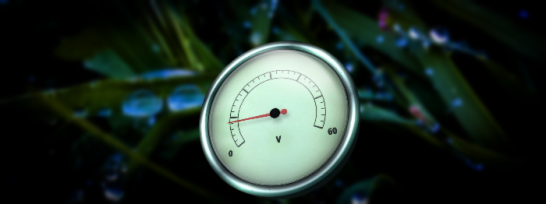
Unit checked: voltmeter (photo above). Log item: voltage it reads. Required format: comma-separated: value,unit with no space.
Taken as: 8,V
